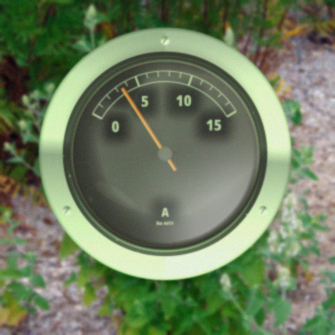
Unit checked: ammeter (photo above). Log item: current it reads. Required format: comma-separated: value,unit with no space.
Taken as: 3.5,A
